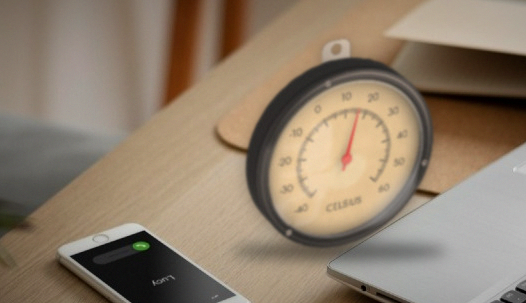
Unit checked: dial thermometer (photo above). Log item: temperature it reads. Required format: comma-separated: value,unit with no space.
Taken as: 15,°C
